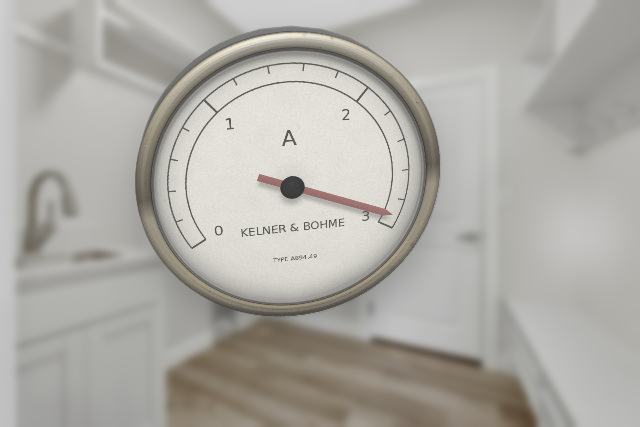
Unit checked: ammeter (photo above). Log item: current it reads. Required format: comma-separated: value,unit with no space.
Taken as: 2.9,A
